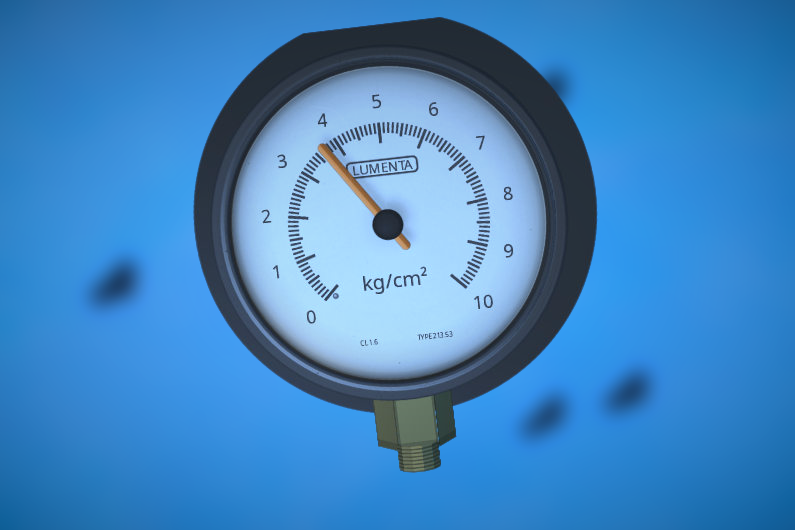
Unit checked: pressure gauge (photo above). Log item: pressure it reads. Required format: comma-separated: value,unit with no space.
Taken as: 3.7,kg/cm²
